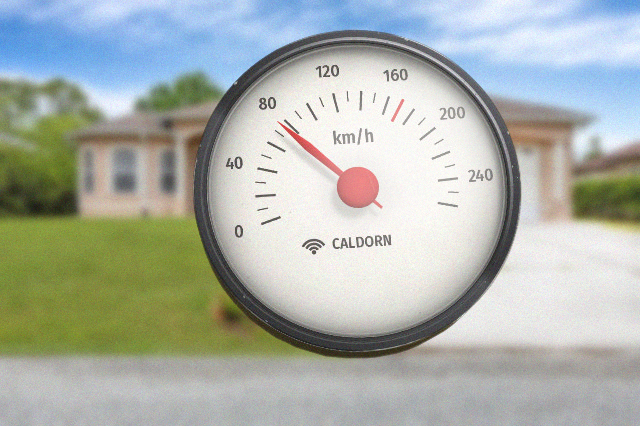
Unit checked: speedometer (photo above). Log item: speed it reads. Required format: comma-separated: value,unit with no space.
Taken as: 75,km/h
